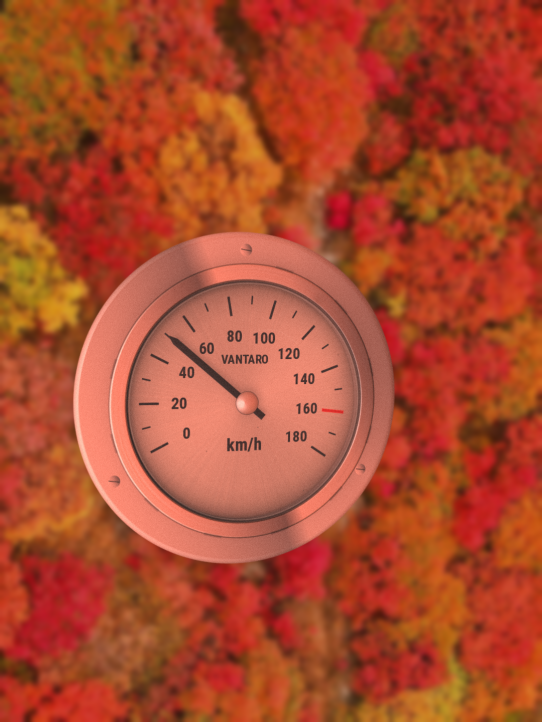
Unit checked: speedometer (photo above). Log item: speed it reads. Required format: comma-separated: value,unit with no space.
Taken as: 50,km/h
